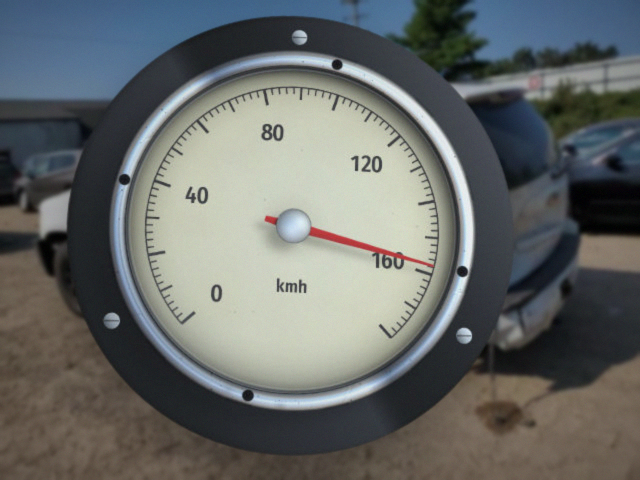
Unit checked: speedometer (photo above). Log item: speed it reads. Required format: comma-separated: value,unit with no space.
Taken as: 158,km/h
